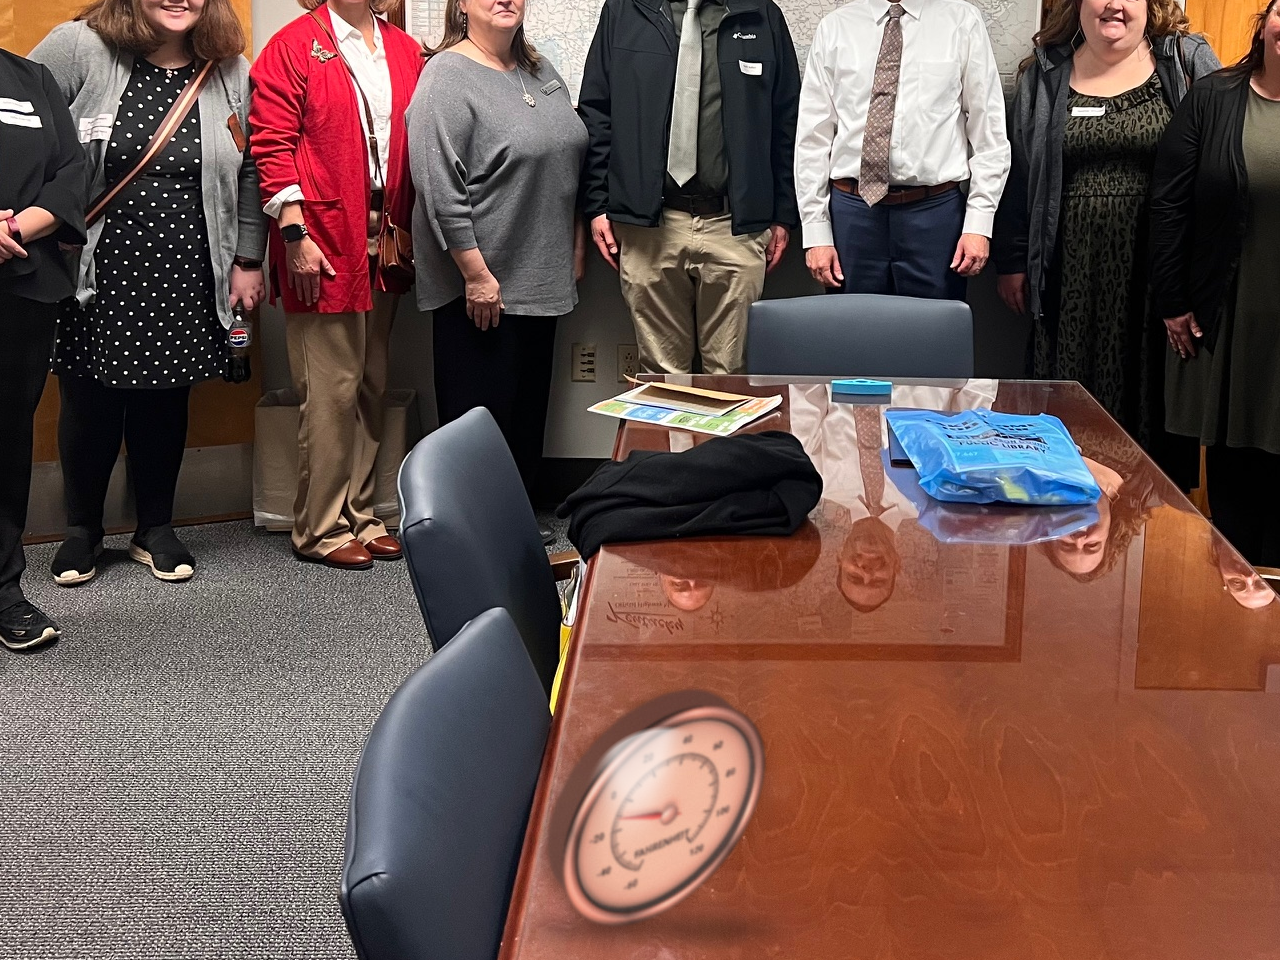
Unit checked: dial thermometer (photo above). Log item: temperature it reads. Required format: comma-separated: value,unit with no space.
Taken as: -10,°F
